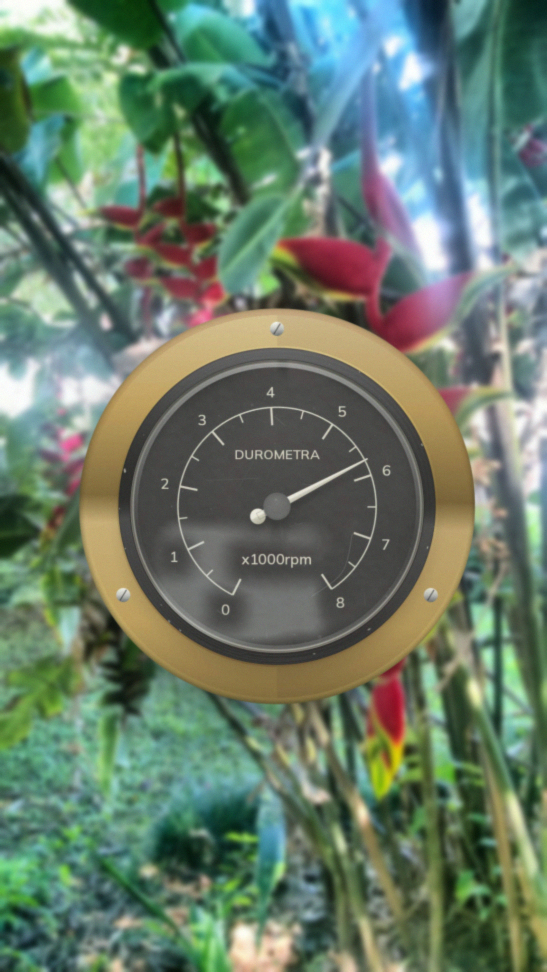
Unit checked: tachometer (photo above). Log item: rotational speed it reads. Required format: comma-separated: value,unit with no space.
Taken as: 5750,rpm
